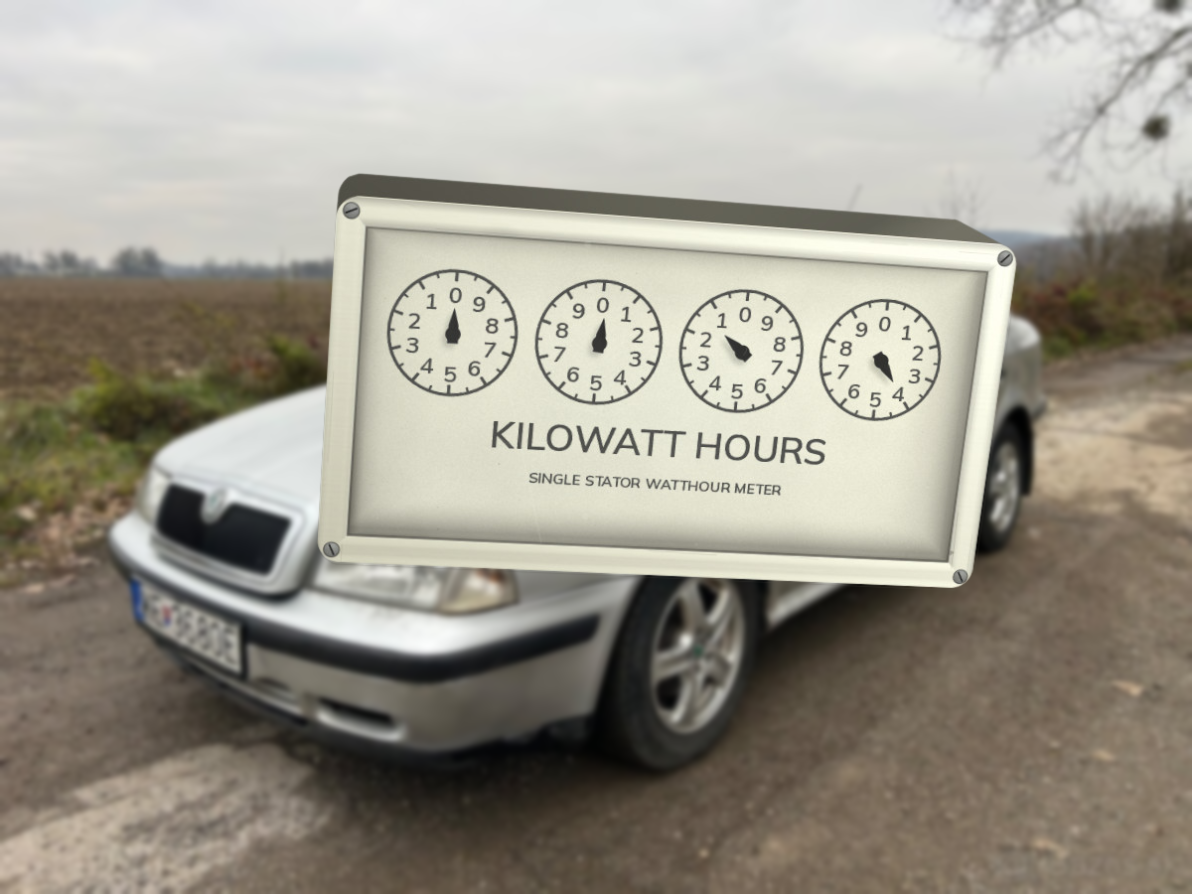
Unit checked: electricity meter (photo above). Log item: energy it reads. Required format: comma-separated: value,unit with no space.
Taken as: 14,kWh
